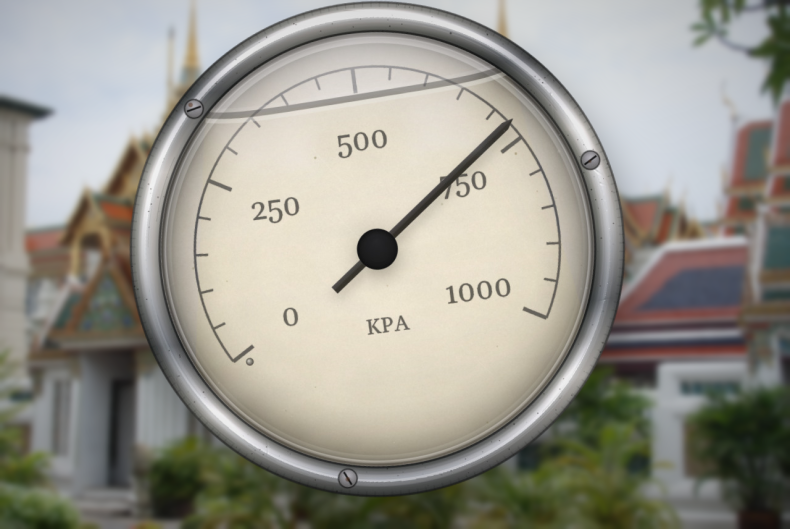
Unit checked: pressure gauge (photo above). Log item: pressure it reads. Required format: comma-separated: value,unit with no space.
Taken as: 725,kPa
